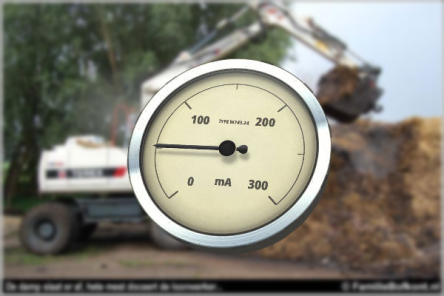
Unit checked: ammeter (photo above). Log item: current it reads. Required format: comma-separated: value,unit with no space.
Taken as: 50,mA
